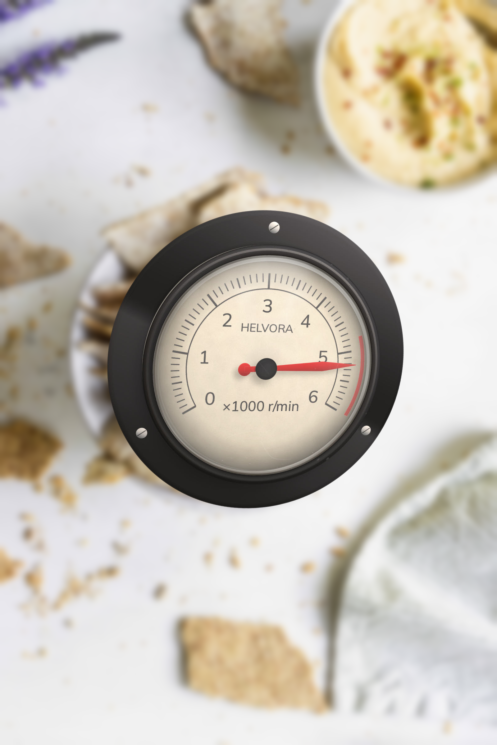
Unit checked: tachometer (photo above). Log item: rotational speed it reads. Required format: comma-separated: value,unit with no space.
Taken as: 5200,rpm
